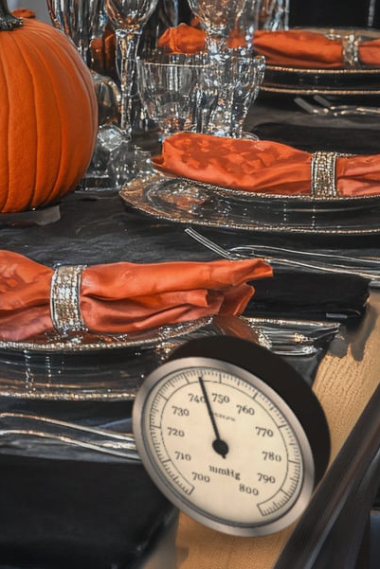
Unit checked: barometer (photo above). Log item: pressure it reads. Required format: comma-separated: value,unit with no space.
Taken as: 745,mmHg
